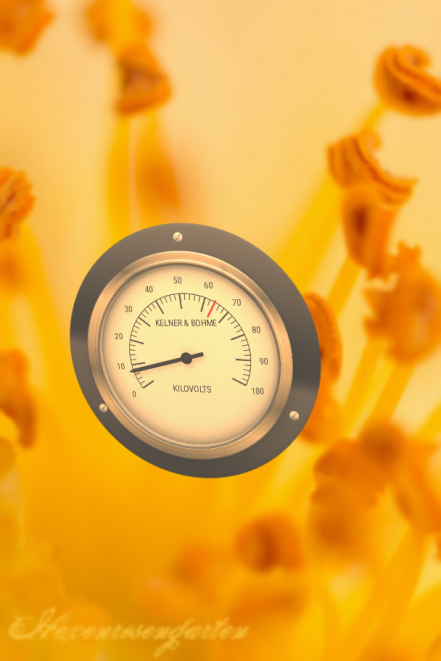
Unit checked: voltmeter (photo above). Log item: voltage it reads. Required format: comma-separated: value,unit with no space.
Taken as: 8,kV
